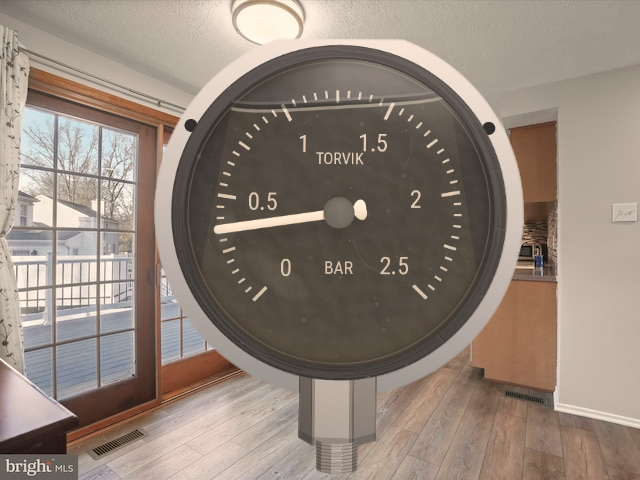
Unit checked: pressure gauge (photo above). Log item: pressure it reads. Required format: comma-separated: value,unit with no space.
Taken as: 0.35,bar
